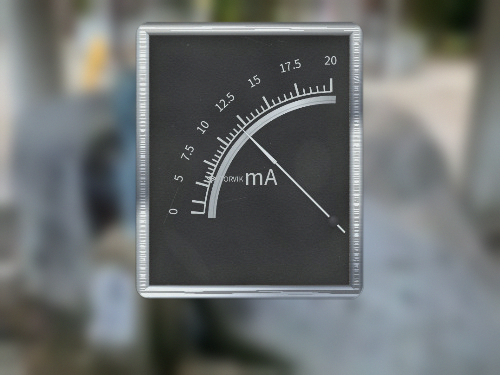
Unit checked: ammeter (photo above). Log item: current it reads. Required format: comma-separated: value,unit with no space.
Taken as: 12,mA
